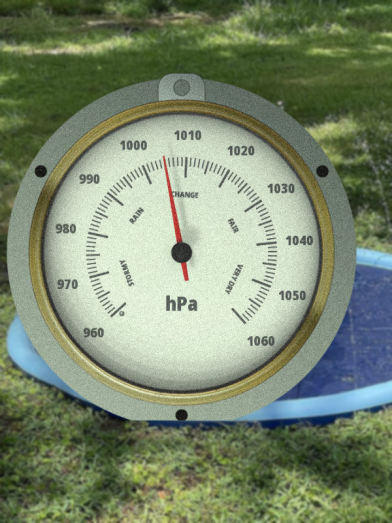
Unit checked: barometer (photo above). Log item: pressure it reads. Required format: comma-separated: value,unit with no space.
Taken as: 1005,hPa
